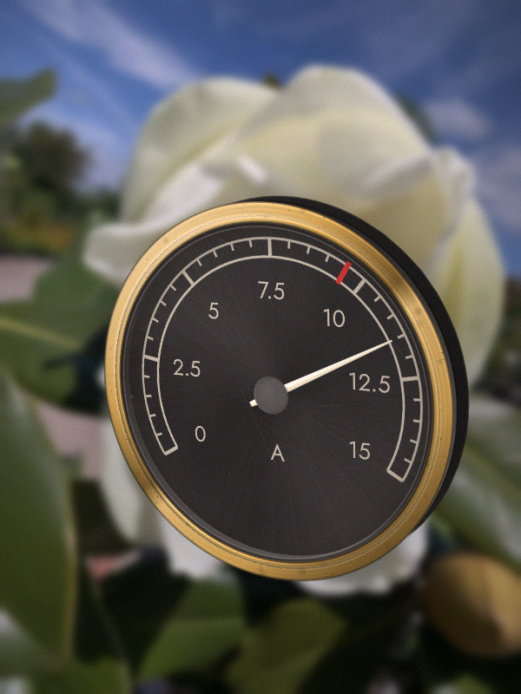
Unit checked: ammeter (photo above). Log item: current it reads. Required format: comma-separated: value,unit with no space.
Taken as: 11.5,A
